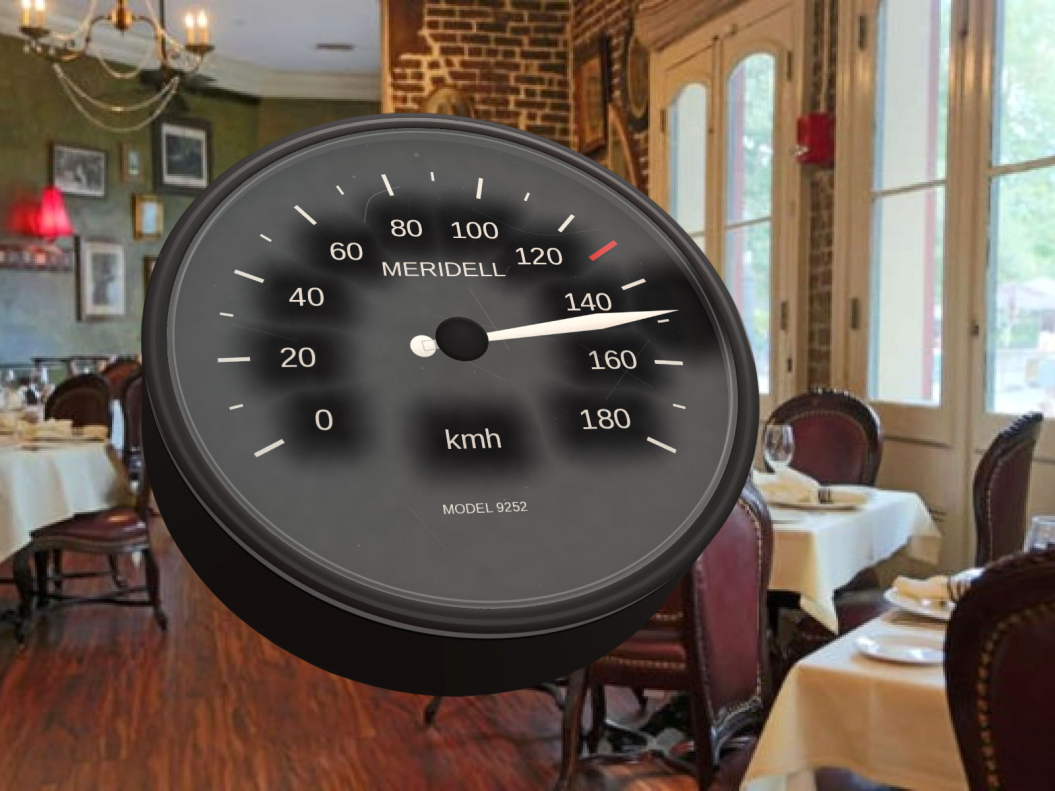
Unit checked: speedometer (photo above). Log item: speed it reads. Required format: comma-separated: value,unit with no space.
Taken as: 150,km/h
